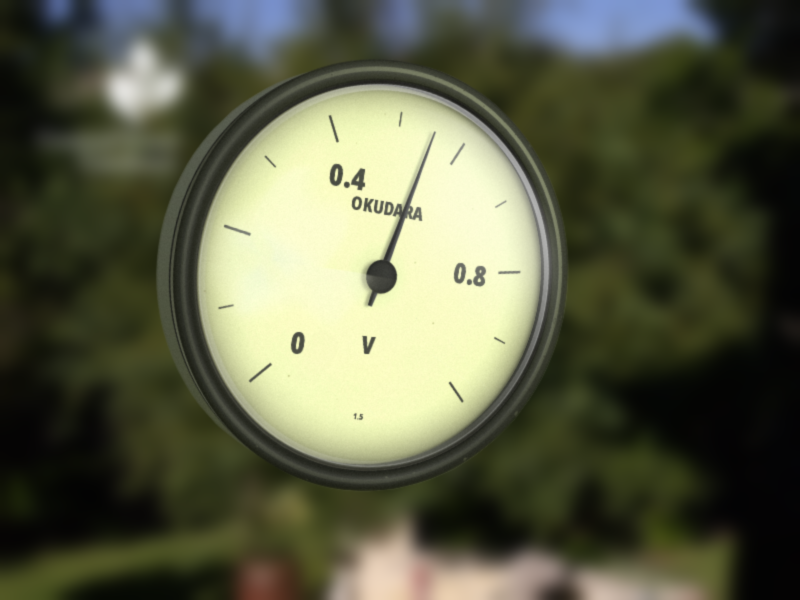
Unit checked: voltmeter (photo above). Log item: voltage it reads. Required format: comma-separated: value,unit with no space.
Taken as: 0.55,V
